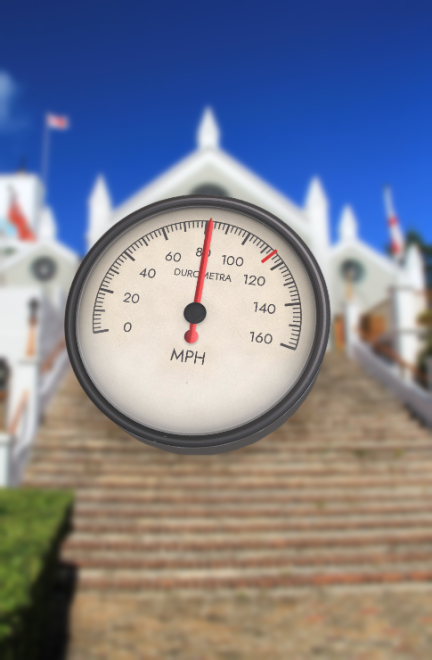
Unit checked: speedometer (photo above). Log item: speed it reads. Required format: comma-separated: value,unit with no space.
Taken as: 82,mph
